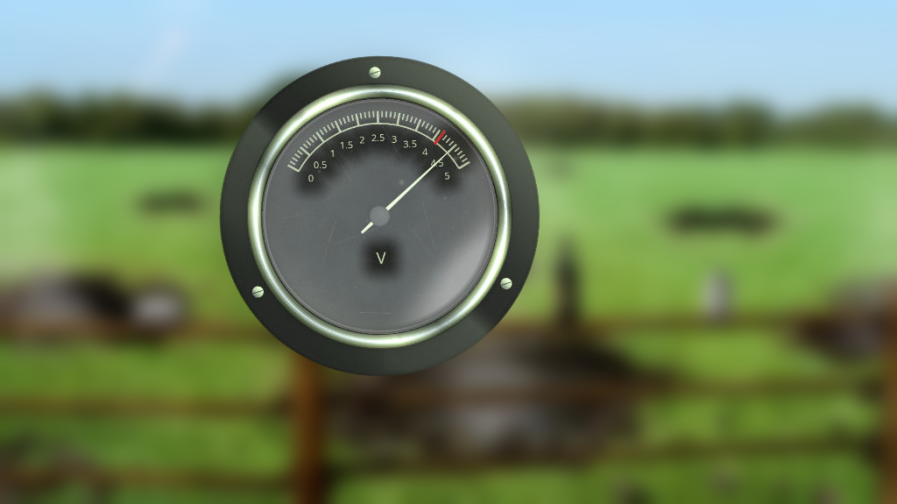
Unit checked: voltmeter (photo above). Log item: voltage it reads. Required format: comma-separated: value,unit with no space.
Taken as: 4.5,V
